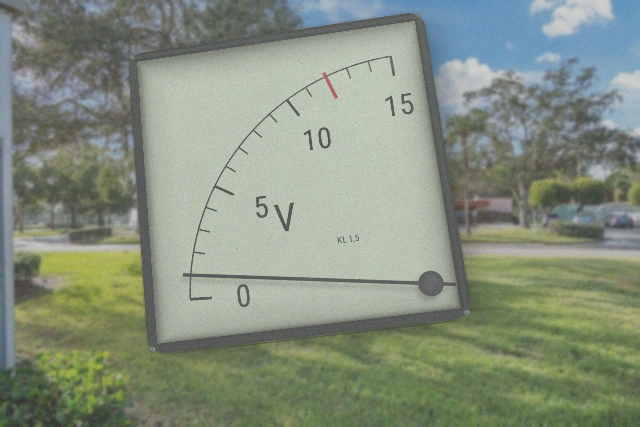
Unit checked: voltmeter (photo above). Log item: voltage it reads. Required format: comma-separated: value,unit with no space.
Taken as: 1,V
